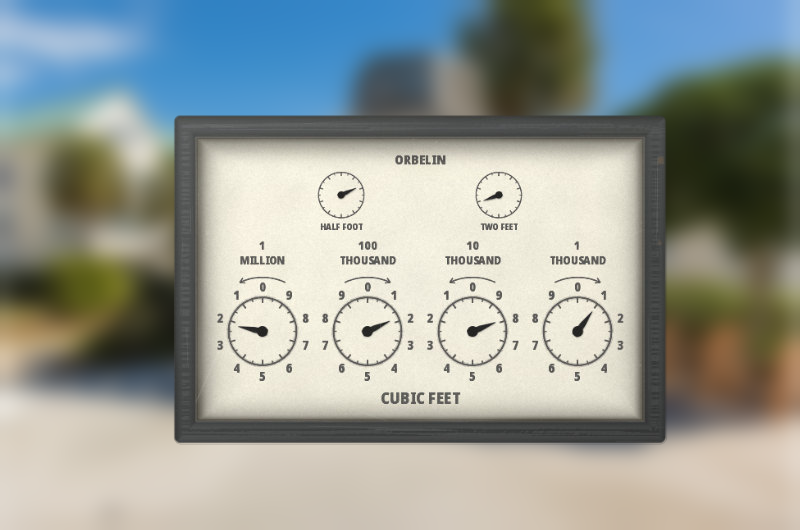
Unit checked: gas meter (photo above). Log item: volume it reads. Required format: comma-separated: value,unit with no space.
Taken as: 218100,ft³
